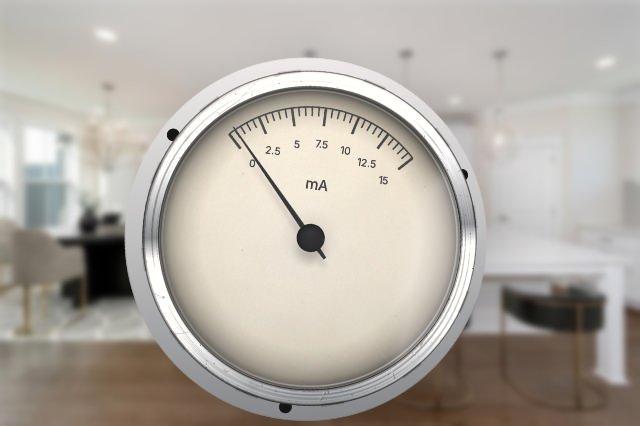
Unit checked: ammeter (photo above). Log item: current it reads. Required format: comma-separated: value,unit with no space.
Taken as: 0.5,mA
